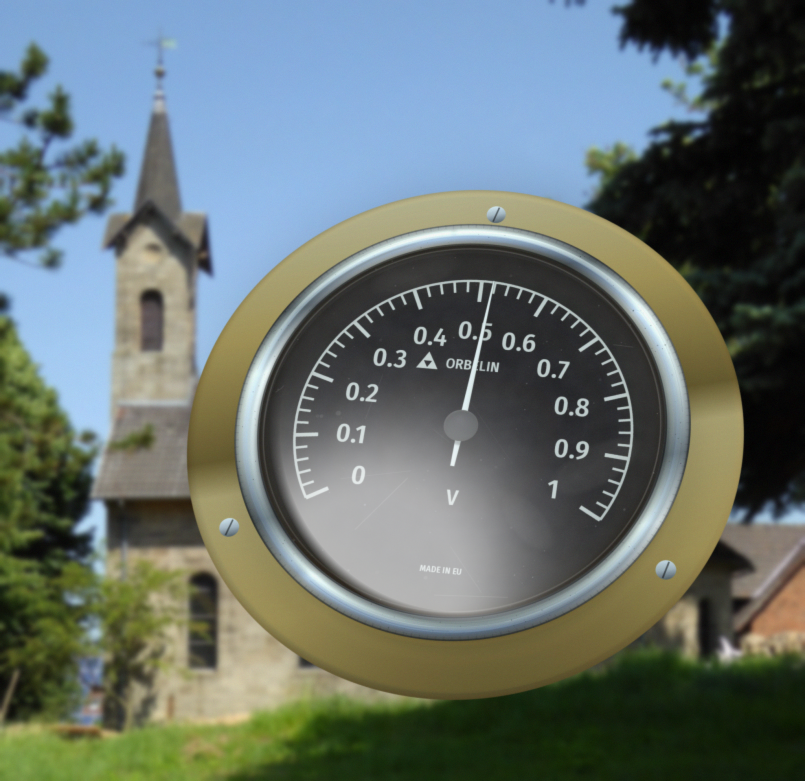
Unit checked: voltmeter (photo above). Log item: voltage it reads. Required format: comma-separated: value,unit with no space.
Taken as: 0.52,V
